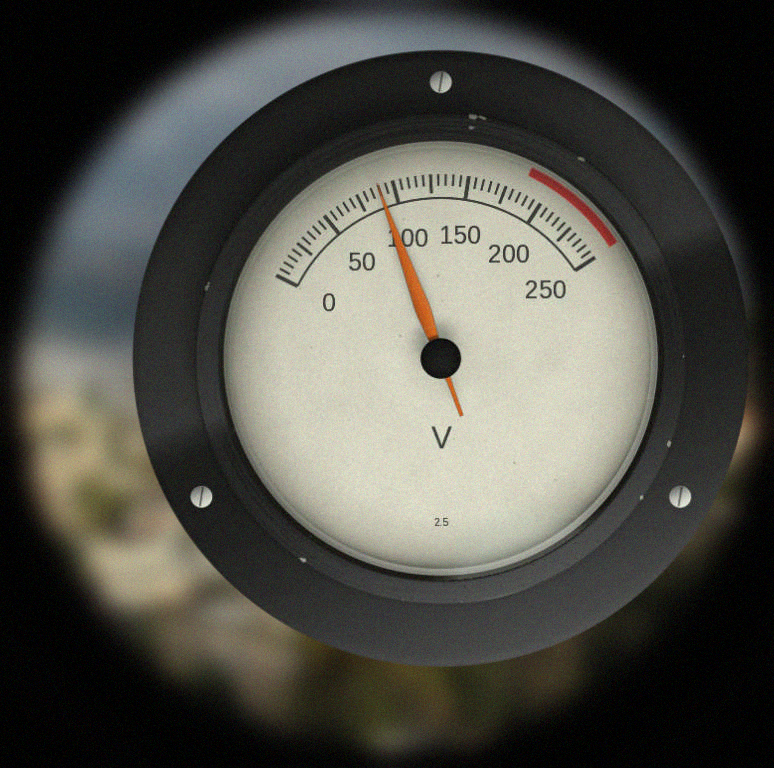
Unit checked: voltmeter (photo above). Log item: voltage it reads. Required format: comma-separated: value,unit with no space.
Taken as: 90,V
